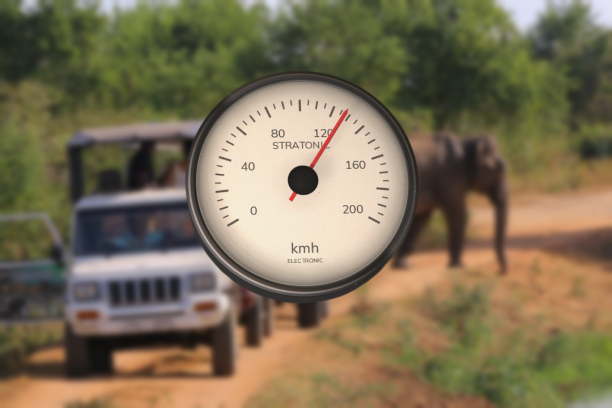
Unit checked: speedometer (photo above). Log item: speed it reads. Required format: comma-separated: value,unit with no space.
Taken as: 127.5,km/h
